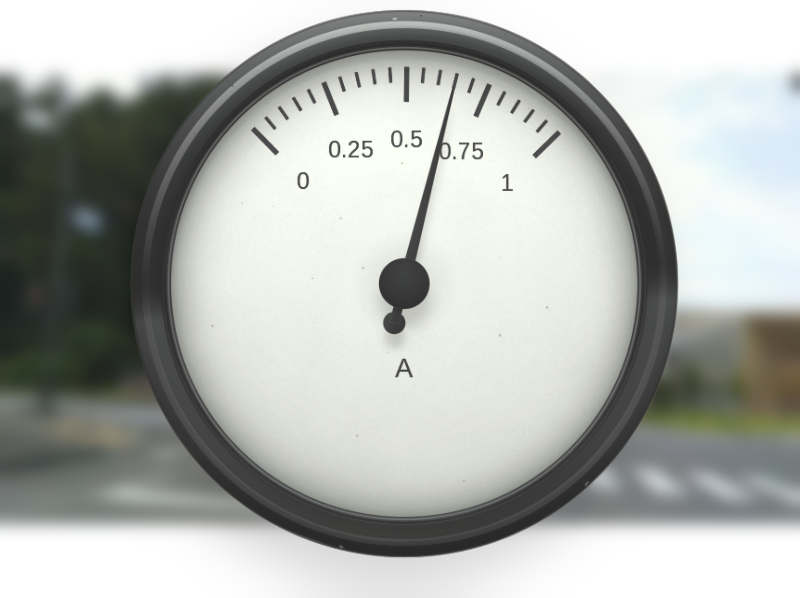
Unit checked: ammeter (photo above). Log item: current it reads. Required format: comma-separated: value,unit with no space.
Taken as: 0.65,A
